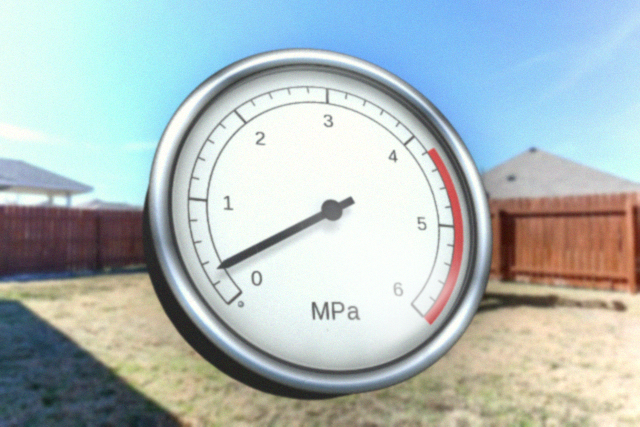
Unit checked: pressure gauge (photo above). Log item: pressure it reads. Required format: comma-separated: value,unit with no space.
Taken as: 0.3,MPa
